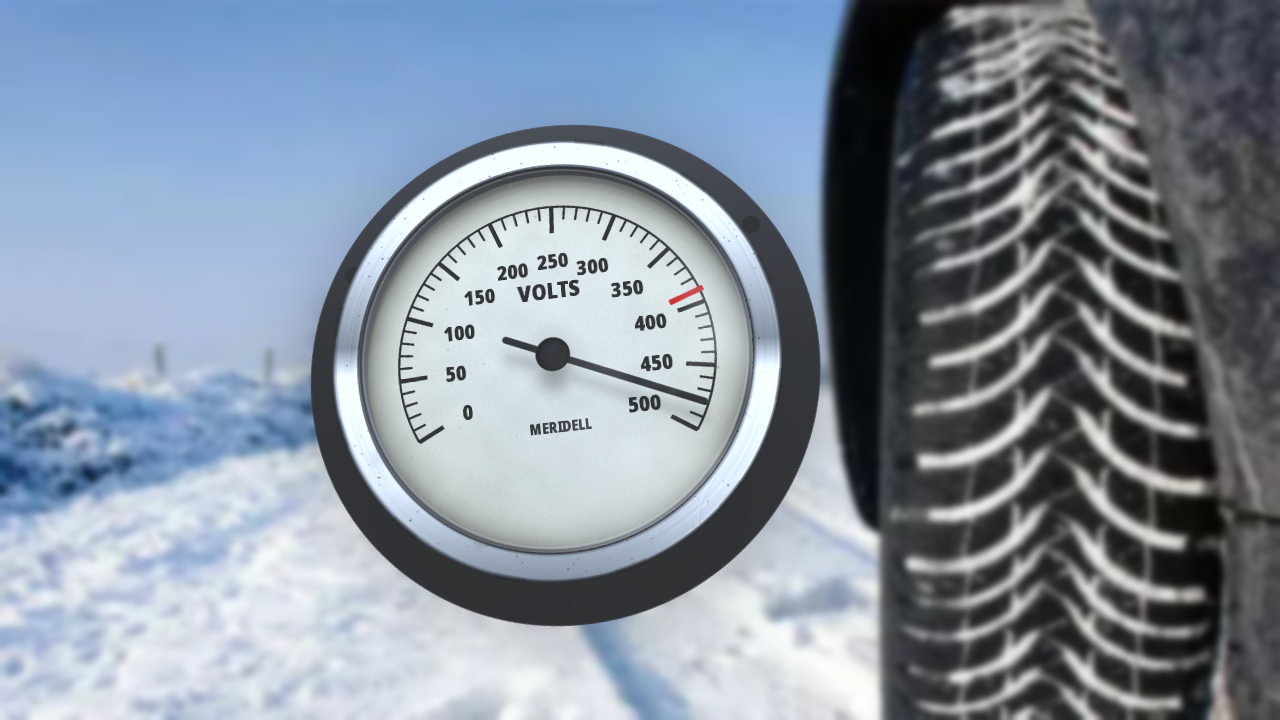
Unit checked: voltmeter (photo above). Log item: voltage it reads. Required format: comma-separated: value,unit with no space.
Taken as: 480,V
